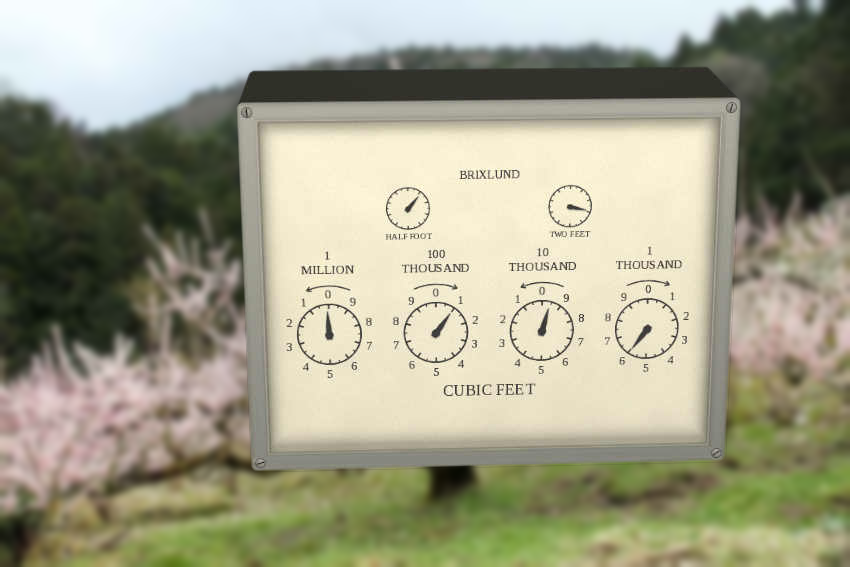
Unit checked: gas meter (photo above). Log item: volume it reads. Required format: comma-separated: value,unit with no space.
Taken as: 9600,ft³
